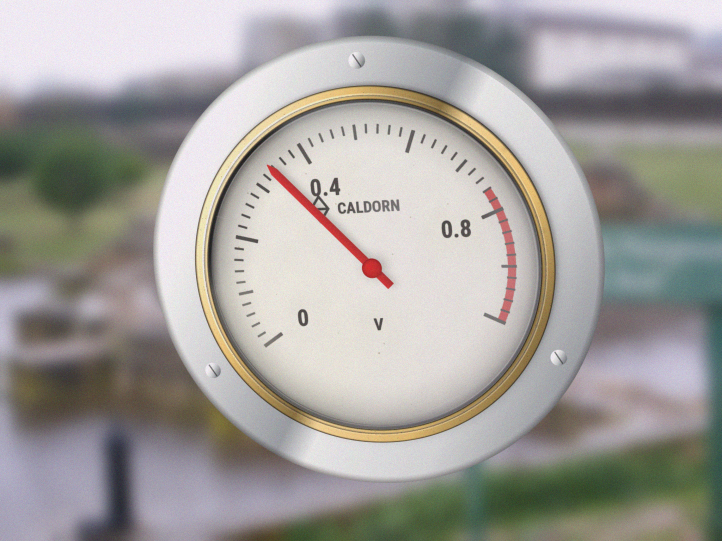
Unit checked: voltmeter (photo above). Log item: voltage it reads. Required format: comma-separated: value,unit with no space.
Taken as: 0.34,V
